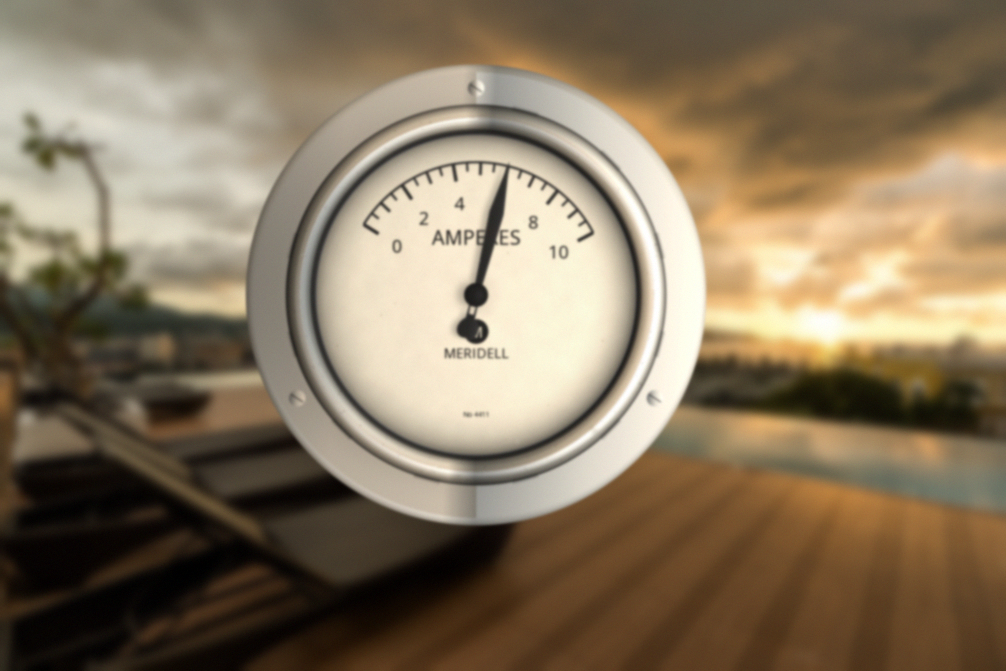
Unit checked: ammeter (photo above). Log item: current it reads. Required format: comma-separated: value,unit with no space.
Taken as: 6,A
